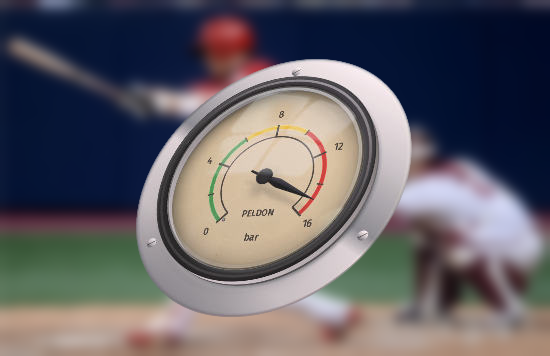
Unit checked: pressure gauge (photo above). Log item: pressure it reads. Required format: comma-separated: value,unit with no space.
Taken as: 15,bar
